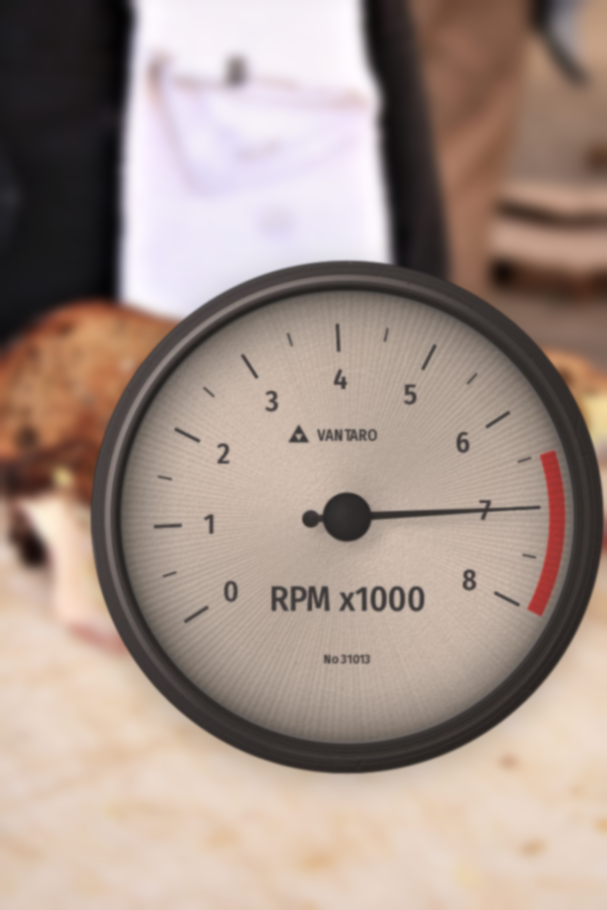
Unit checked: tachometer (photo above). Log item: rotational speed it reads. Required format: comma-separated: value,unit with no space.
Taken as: 7000,rpm
